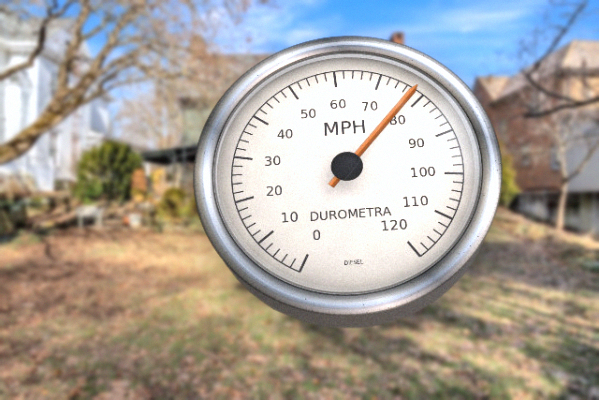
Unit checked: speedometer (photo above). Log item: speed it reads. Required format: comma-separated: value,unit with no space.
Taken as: 78,mph
